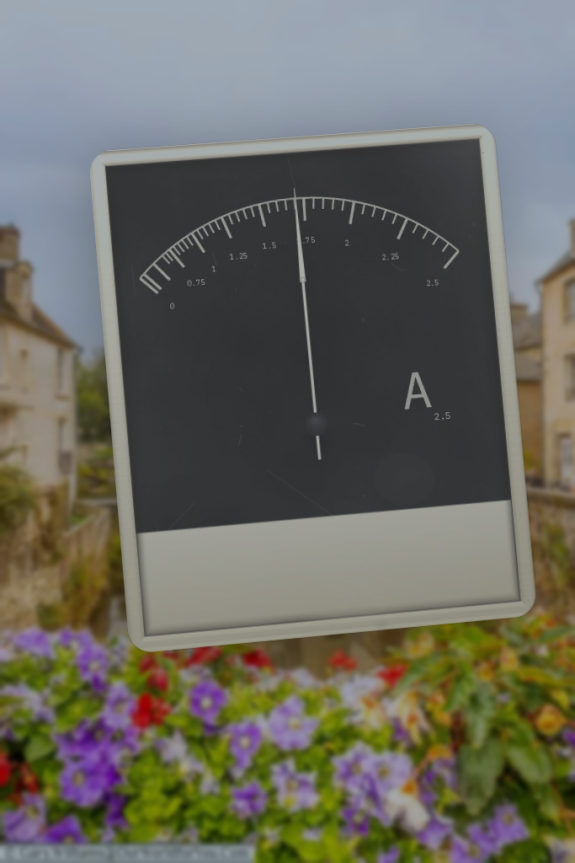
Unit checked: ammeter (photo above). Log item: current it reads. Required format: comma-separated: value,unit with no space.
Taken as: 1.7,A
